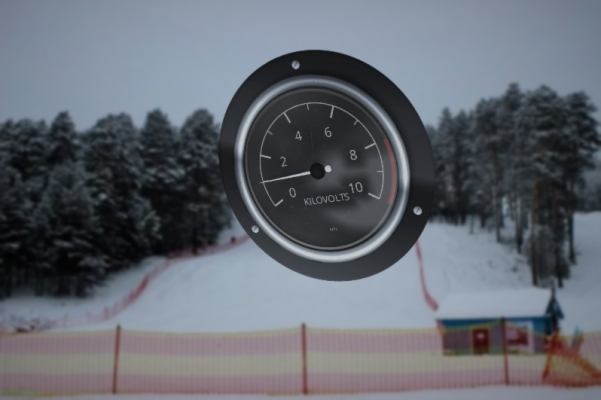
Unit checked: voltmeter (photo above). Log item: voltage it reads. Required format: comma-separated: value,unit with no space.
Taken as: 1,kV
